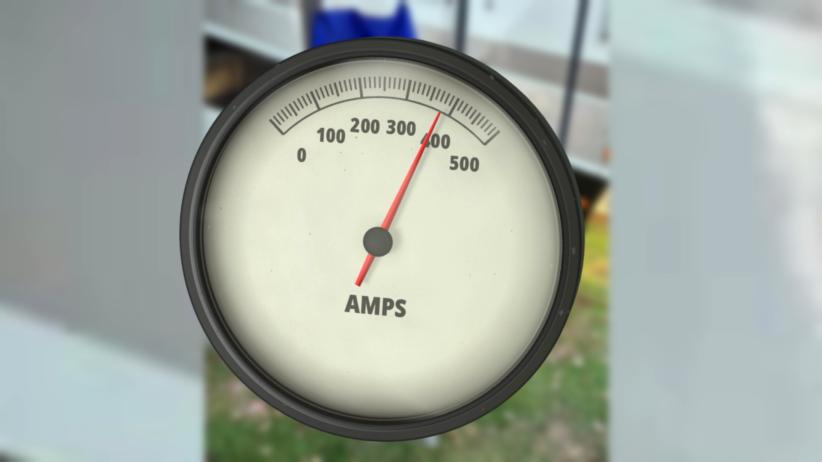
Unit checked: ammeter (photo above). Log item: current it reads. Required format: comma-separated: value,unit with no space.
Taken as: 380,A
